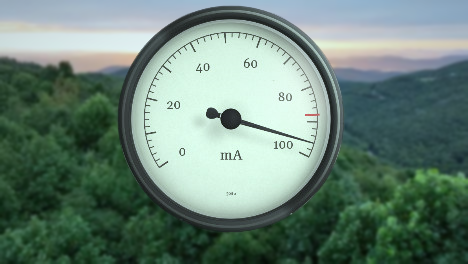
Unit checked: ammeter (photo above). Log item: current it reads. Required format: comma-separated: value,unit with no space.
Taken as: 96,mA
